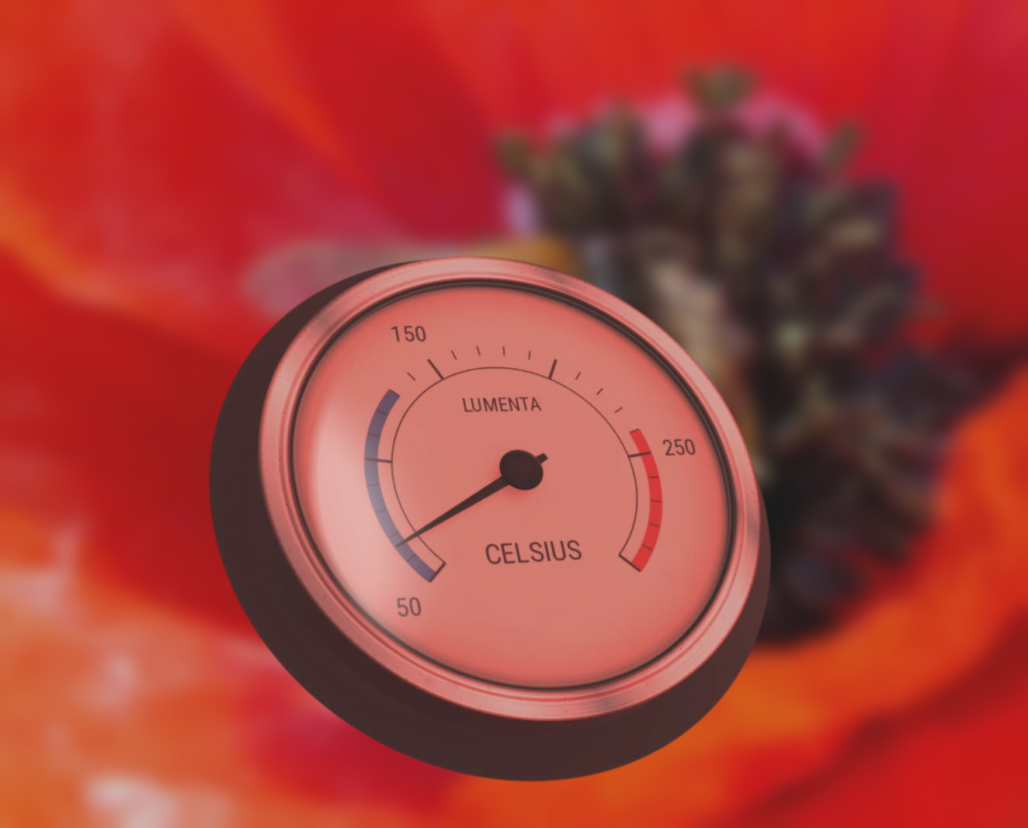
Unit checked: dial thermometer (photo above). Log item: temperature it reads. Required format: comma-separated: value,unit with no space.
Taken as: 65,°C
